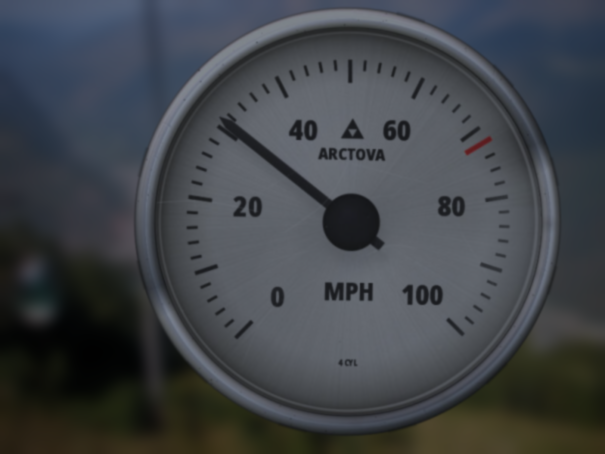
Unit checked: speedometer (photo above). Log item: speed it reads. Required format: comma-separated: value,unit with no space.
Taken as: 31,mph
